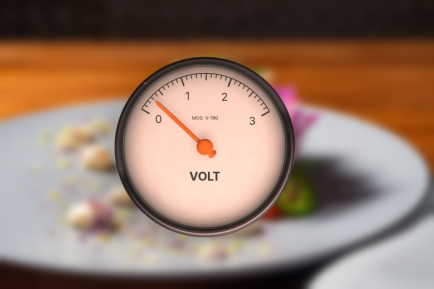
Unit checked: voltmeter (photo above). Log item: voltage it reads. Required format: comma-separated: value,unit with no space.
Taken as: 0.3,V
